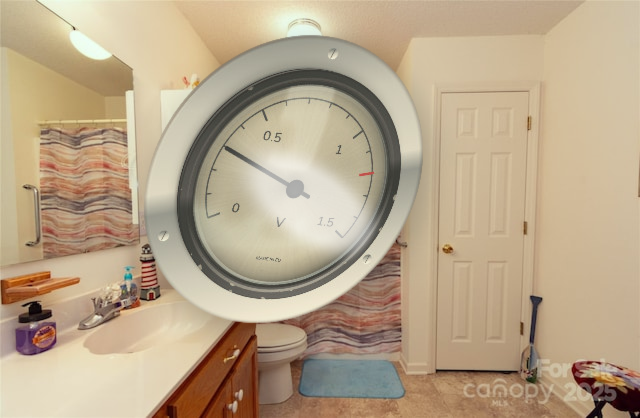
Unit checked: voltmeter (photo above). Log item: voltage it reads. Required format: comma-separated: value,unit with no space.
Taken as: 0.3,V
